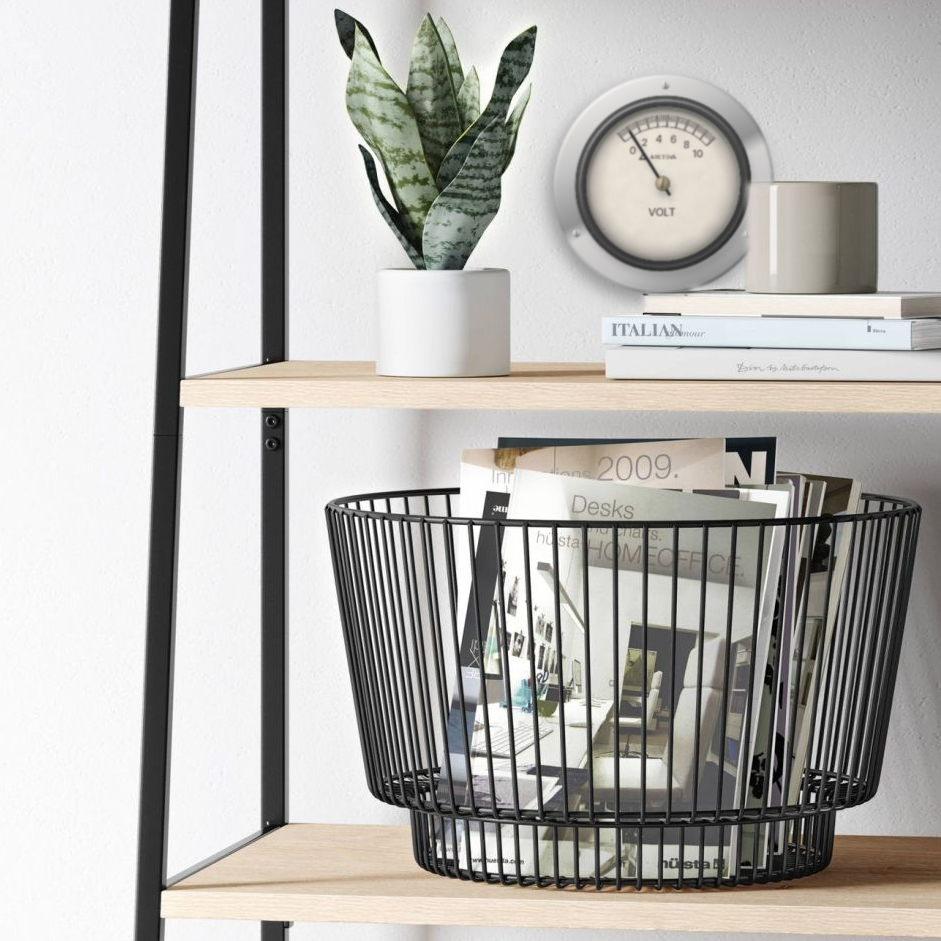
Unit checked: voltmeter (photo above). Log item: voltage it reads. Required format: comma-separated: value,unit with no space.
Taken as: 1,V
